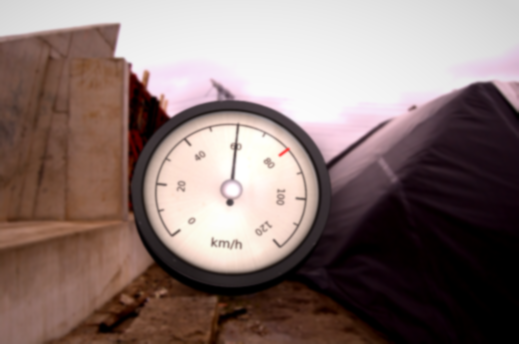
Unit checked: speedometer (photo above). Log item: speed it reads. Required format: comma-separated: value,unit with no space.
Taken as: 60,km/h
